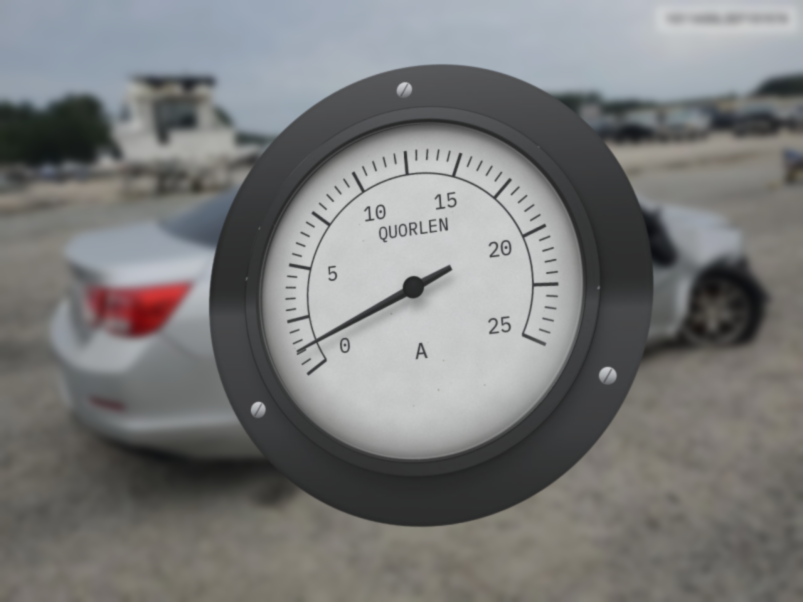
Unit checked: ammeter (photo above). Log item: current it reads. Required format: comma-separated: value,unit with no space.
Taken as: 1,A
